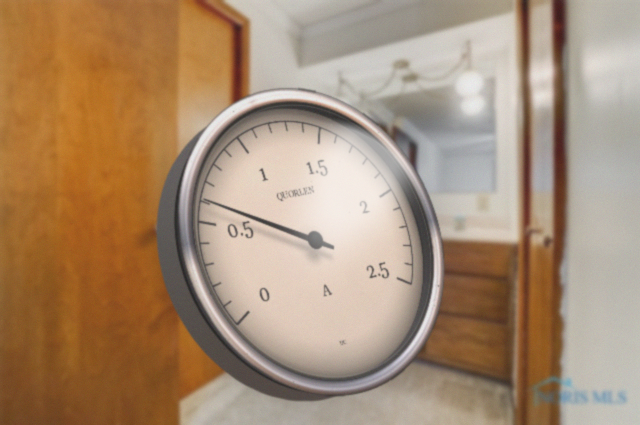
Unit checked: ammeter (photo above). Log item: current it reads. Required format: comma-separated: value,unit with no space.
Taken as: 0.6,A
